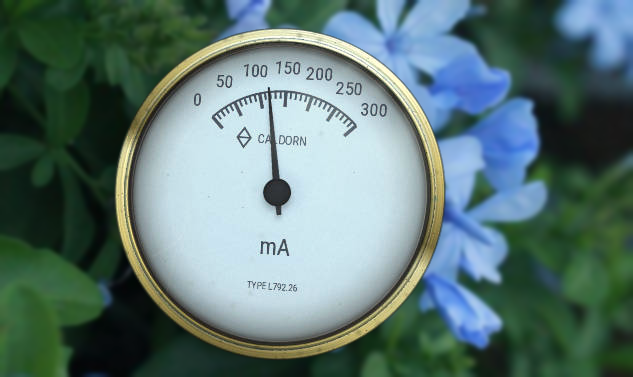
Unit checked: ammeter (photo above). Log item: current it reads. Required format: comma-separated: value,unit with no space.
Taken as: 120,mA
